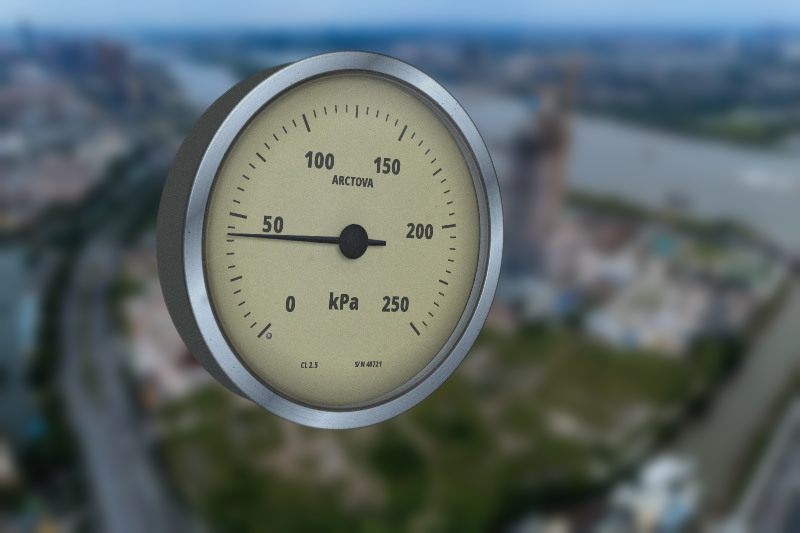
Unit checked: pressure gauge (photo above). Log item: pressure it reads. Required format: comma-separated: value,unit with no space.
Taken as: 42.5,kPa
